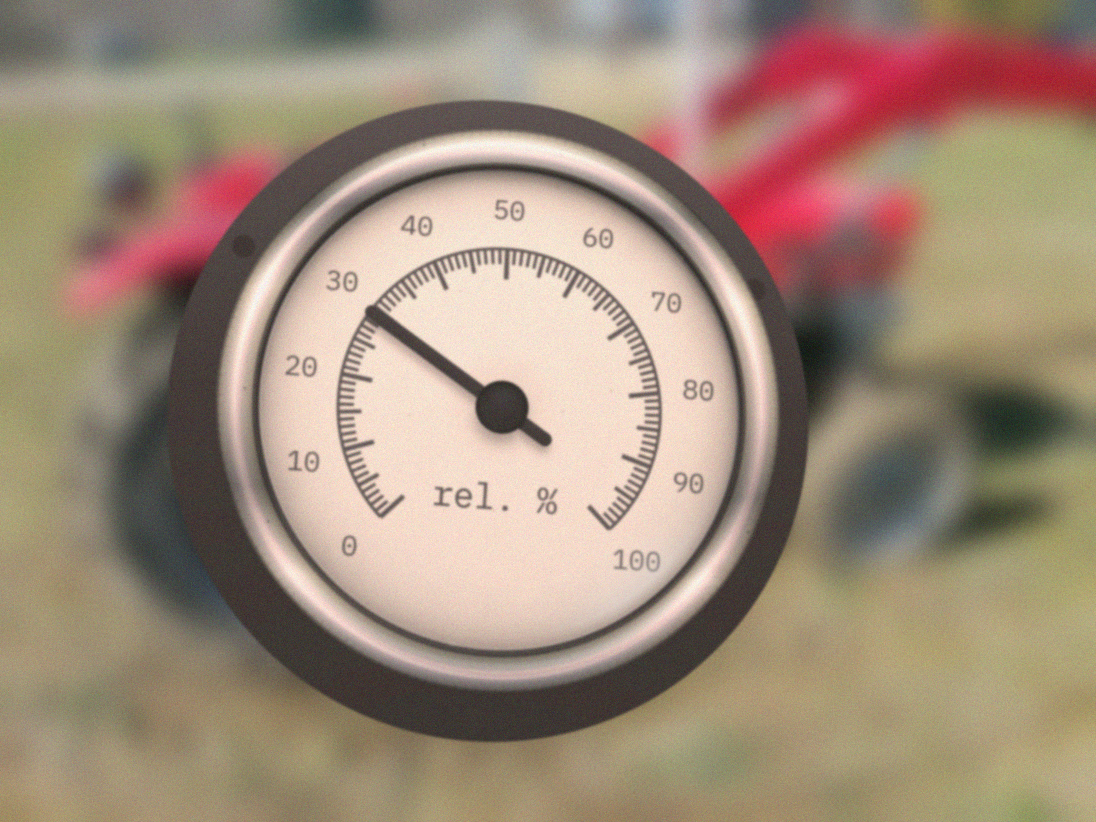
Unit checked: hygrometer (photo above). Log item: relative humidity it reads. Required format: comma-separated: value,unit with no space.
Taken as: 29,%
